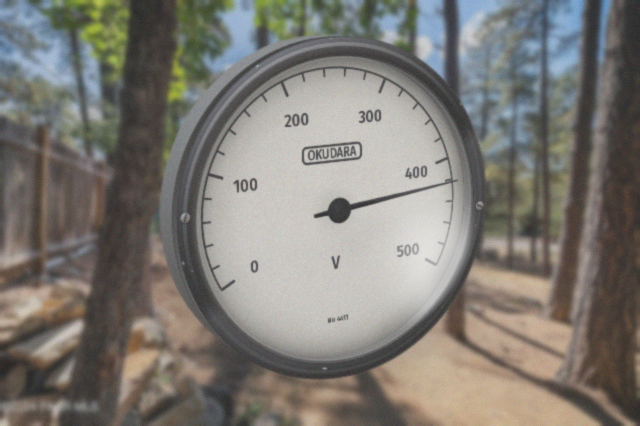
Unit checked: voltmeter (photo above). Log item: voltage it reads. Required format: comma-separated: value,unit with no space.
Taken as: 420,V
